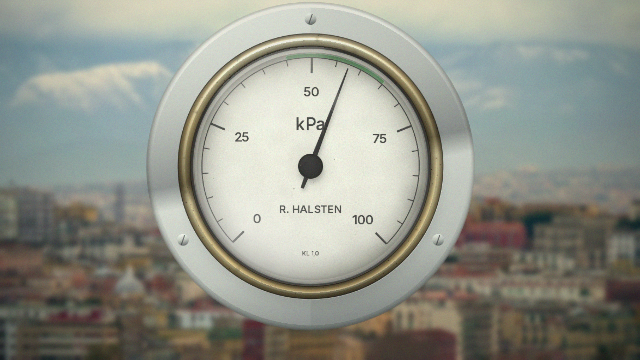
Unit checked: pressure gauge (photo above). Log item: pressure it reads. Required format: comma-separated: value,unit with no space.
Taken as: 57.5,kPa
